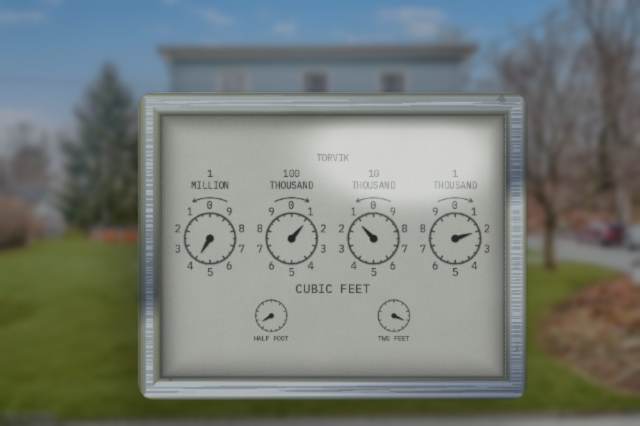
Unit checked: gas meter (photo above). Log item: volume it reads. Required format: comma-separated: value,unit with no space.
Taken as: 411200,ft³
